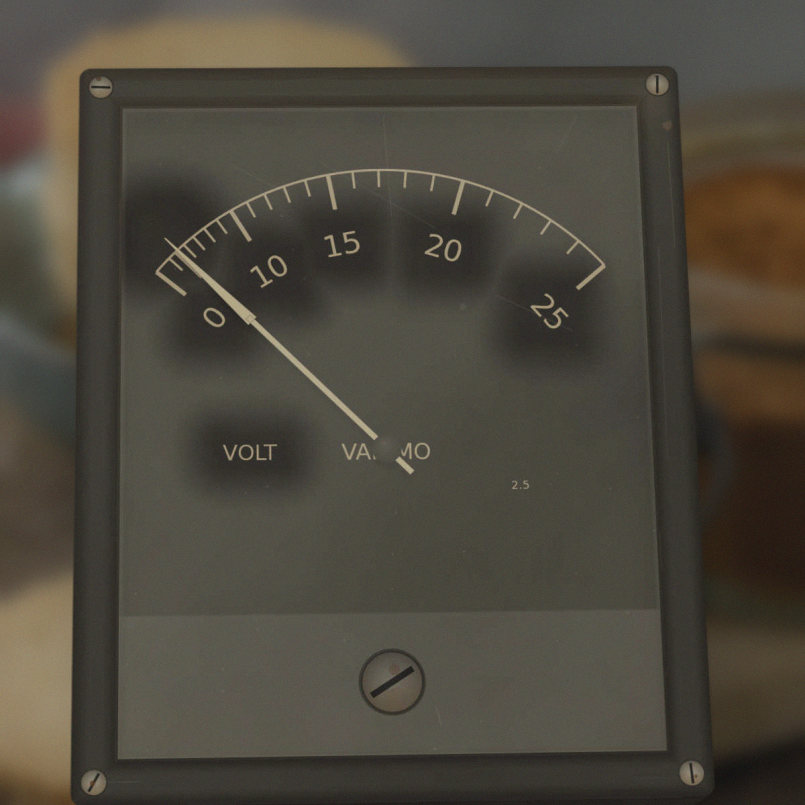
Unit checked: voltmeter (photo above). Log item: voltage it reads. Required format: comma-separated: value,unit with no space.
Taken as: 5,V
